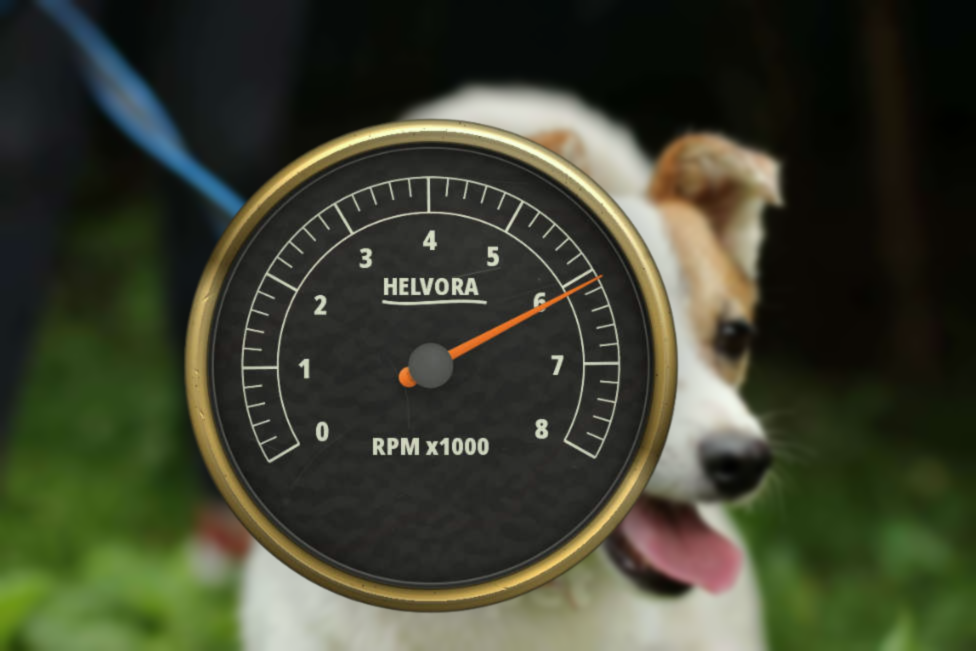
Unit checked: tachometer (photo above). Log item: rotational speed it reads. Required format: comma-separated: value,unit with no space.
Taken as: 6100,rpm
